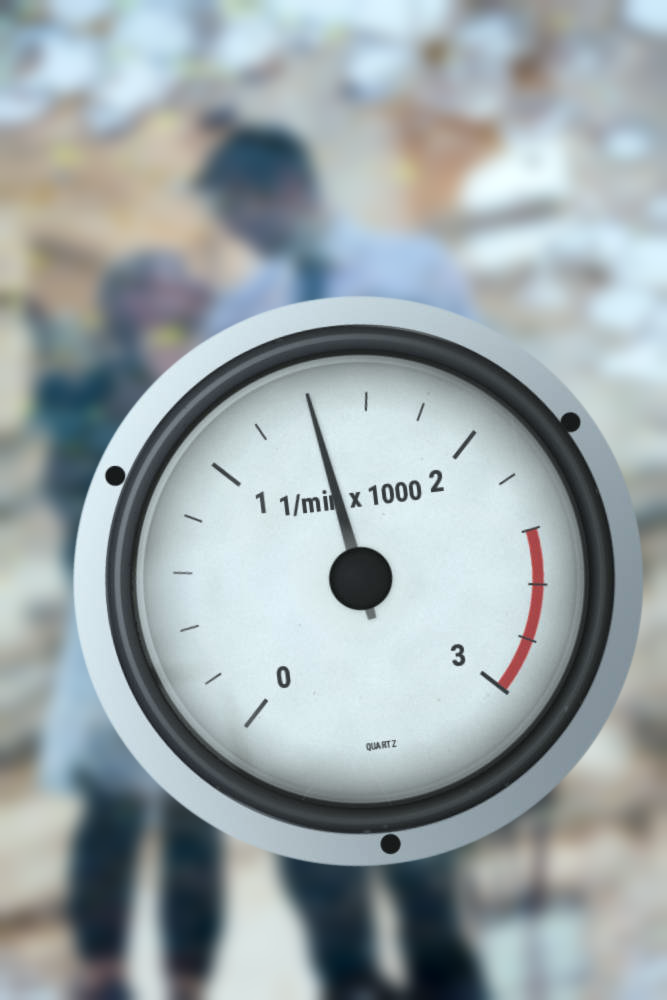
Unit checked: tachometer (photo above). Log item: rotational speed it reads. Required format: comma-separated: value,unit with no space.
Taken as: 1400,rpm
